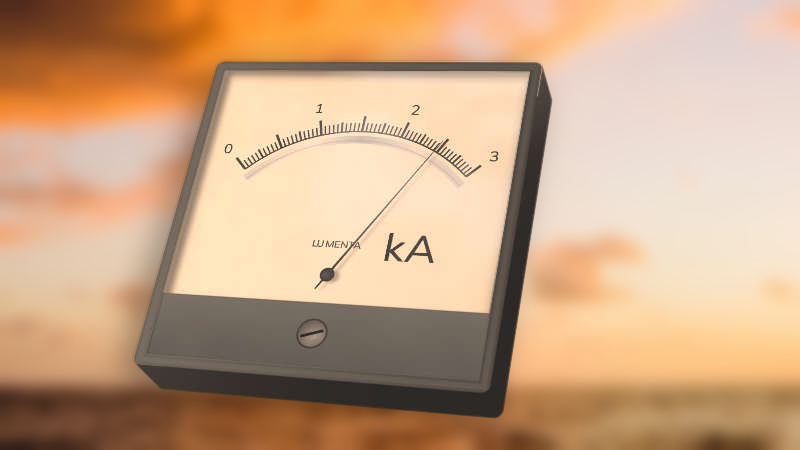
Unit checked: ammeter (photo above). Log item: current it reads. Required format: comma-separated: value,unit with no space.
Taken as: 2.5,kA
